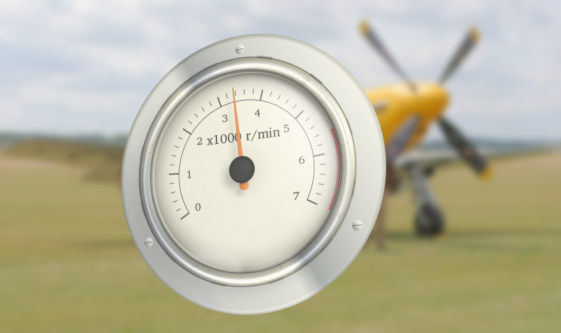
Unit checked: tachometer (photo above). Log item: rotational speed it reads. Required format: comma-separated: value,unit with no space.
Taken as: 3400,rpm
